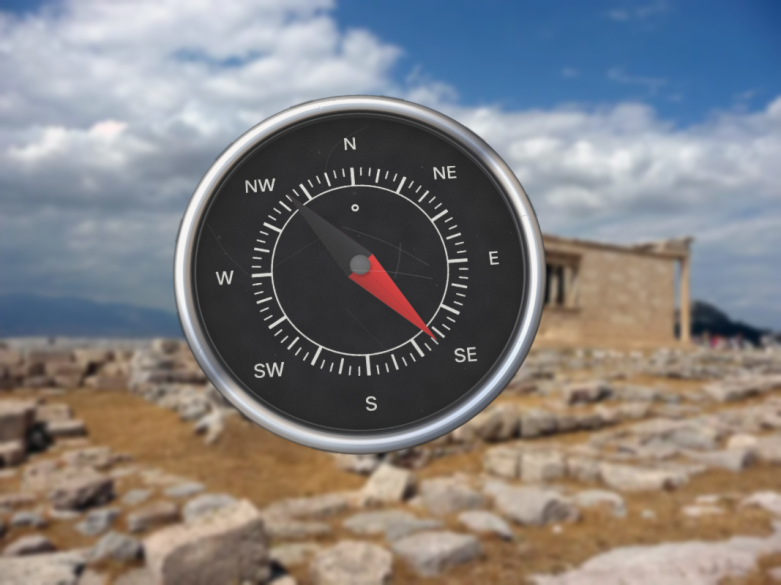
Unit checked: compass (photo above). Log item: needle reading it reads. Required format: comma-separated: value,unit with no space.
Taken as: 140,°
